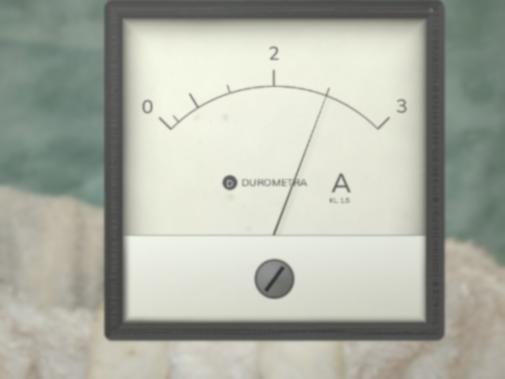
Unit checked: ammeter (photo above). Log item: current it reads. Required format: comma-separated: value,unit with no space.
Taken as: 2.5,A
